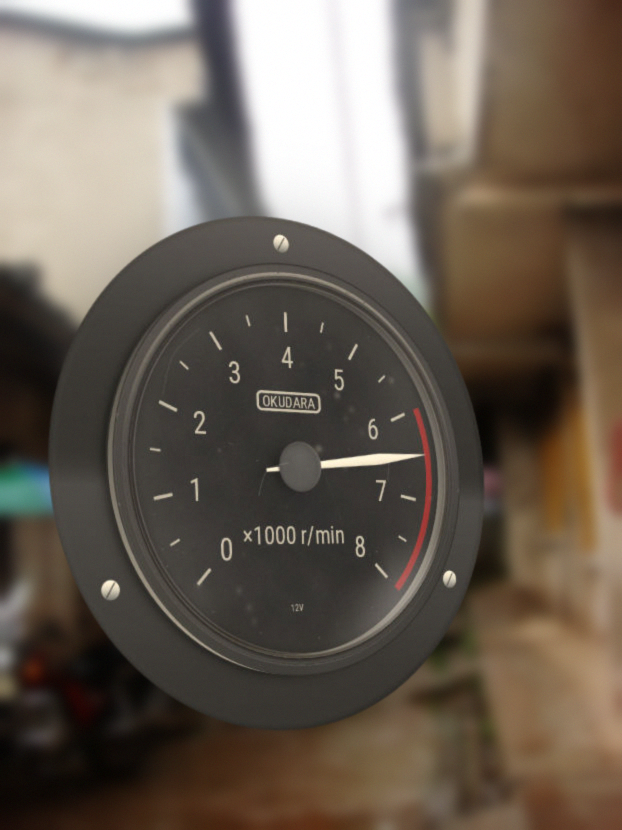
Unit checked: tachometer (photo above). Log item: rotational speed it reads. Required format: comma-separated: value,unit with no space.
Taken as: 6500,rpm
